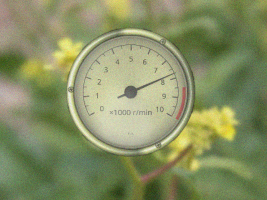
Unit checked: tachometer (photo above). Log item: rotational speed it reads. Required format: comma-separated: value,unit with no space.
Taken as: 7750,rpm
